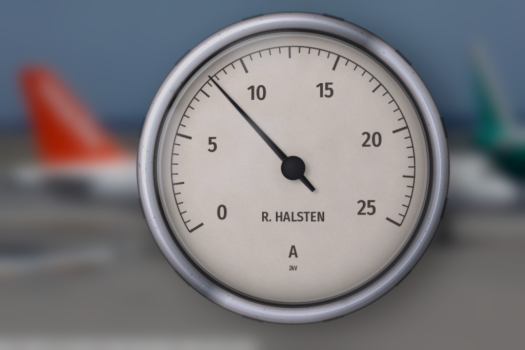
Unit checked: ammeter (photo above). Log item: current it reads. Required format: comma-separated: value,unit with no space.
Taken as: 8.25,A
